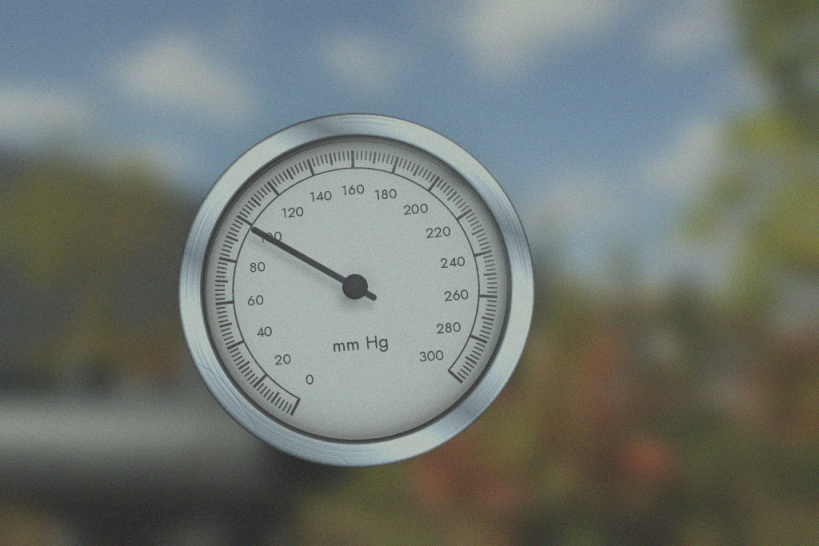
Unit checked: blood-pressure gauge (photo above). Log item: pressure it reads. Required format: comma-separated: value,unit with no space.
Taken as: 98,mmHg
